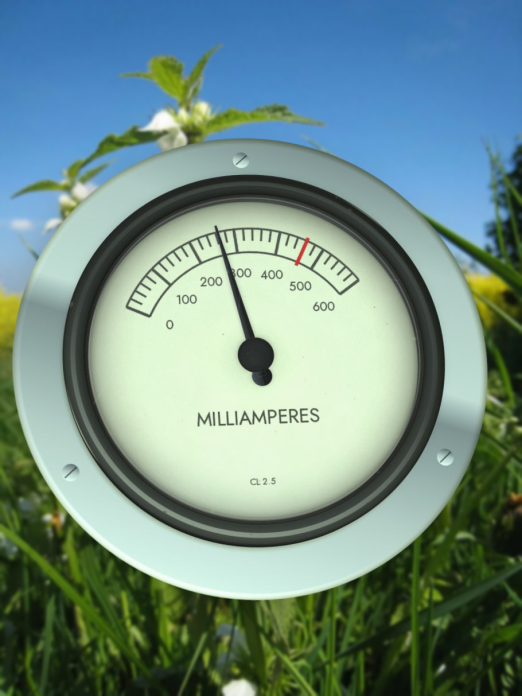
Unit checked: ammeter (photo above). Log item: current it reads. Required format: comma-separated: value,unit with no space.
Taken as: 260,mA
